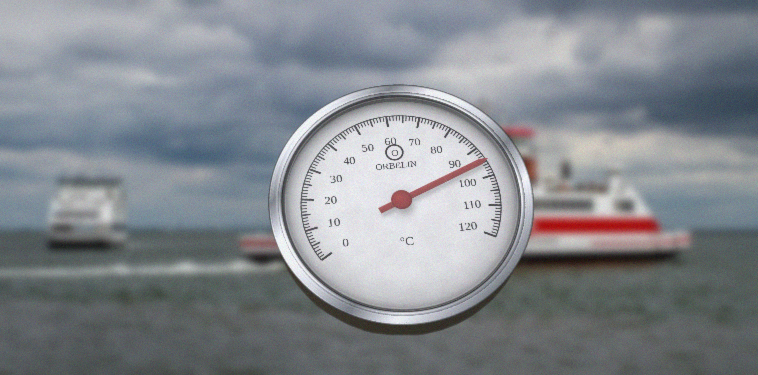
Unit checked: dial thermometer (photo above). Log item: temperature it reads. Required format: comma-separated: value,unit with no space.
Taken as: 95,°C
